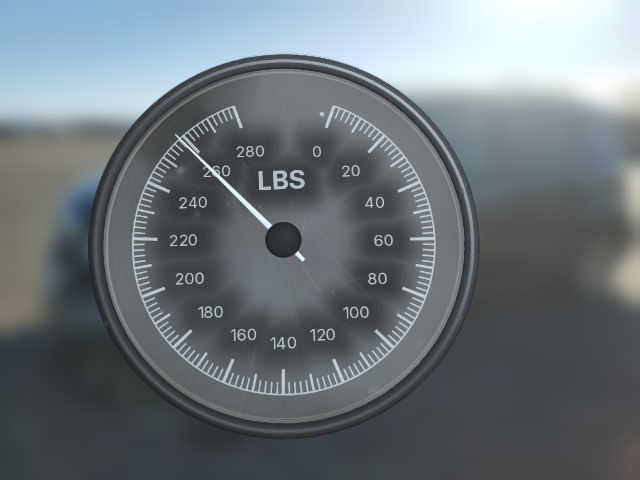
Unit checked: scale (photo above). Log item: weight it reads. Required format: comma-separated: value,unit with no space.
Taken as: 258,lb
